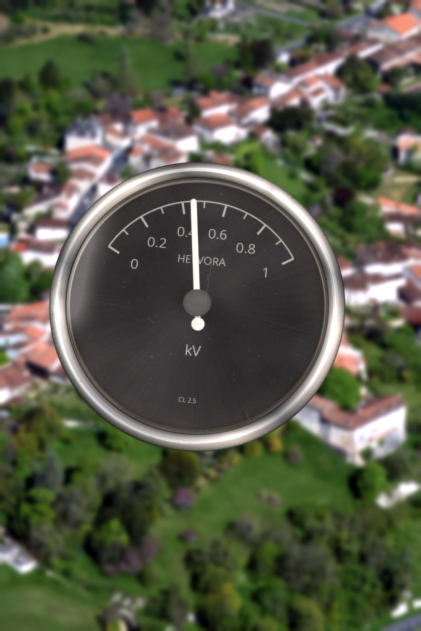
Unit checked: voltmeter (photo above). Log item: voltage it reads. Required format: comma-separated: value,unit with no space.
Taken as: 0.45,kV
